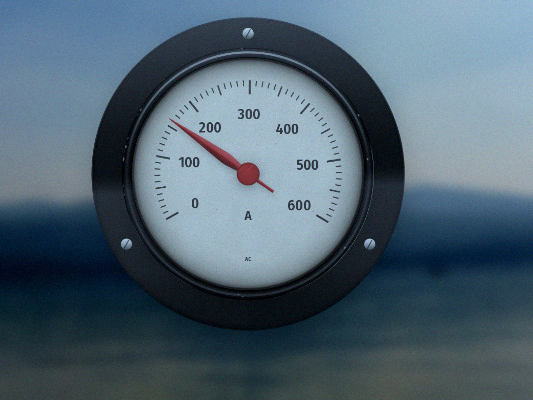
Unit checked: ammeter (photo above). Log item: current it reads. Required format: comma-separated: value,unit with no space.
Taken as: 160,A
